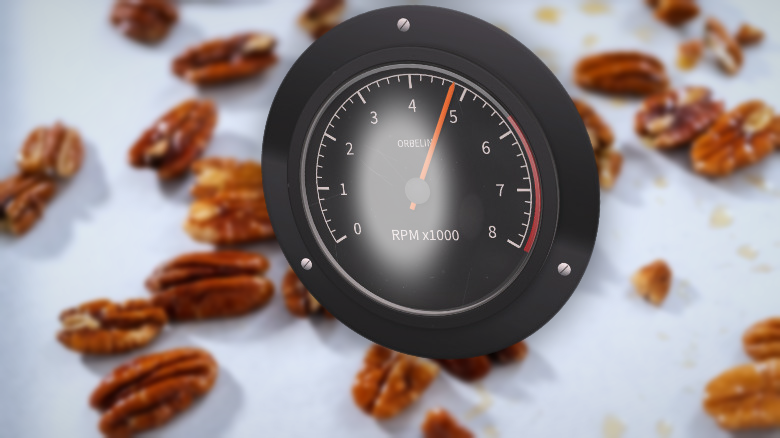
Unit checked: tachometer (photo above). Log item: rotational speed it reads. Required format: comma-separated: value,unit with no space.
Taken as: 4800,rpm
